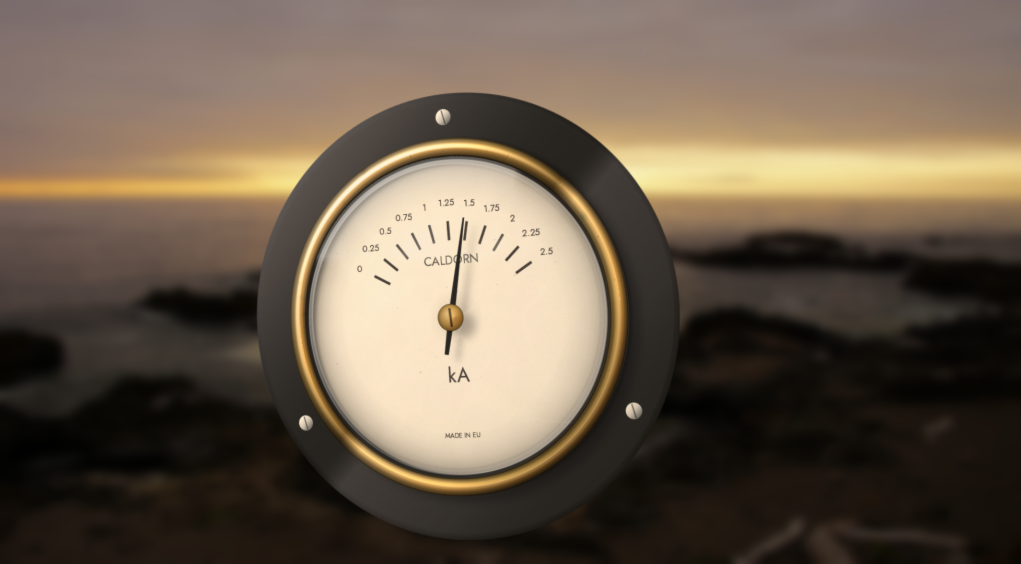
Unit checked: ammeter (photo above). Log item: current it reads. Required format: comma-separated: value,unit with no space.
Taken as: 1.5,kA
